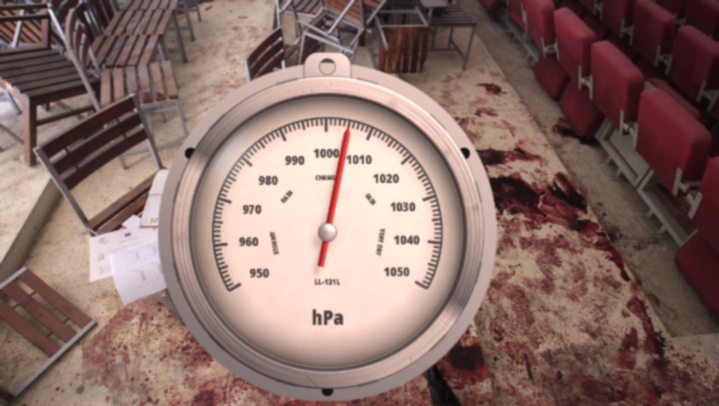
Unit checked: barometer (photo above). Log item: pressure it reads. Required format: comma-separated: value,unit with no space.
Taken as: 1005,hPa
